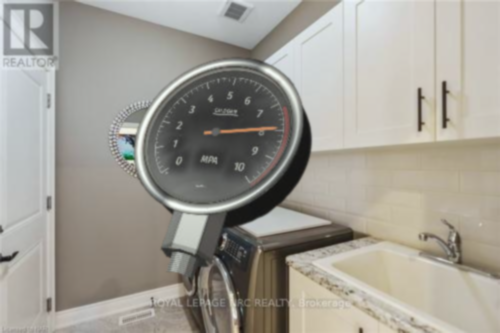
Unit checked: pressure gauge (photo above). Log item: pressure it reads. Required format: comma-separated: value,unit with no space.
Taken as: 8,MPa
